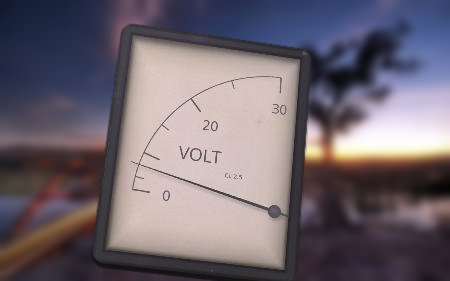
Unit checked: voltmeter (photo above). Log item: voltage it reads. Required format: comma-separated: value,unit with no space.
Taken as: 7.5,V
